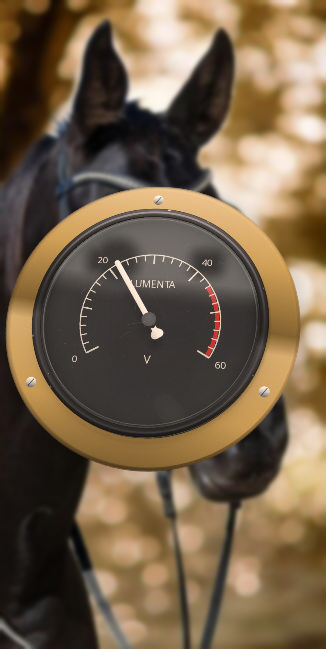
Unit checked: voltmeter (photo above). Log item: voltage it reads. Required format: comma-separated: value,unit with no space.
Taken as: 22,V
